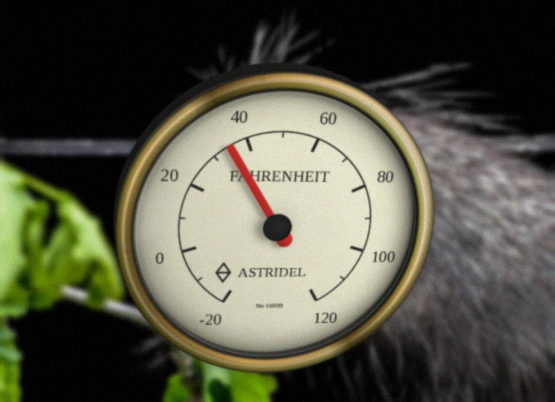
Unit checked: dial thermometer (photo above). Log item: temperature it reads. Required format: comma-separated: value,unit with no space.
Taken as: 35,°F
